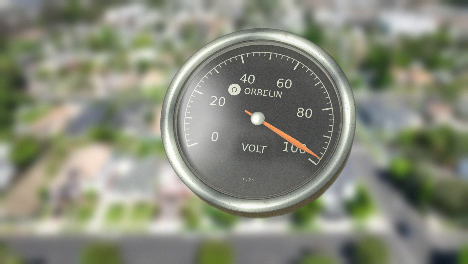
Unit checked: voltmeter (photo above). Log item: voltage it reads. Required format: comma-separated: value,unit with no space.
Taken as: 98,V
